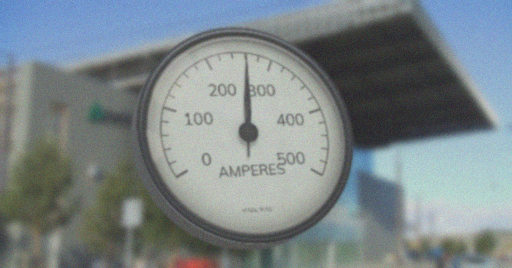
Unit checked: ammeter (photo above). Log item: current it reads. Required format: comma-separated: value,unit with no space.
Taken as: 260,A
